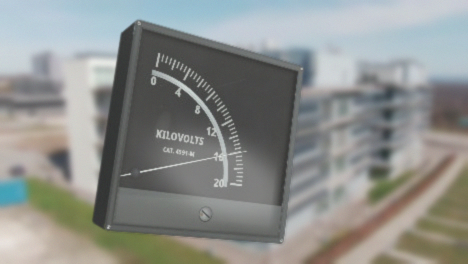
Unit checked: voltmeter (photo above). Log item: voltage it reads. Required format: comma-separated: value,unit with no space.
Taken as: 16,kV
